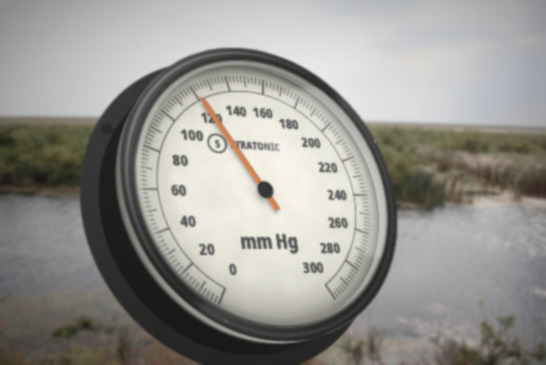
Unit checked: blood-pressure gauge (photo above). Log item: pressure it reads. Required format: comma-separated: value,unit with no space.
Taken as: 120,mmHg
